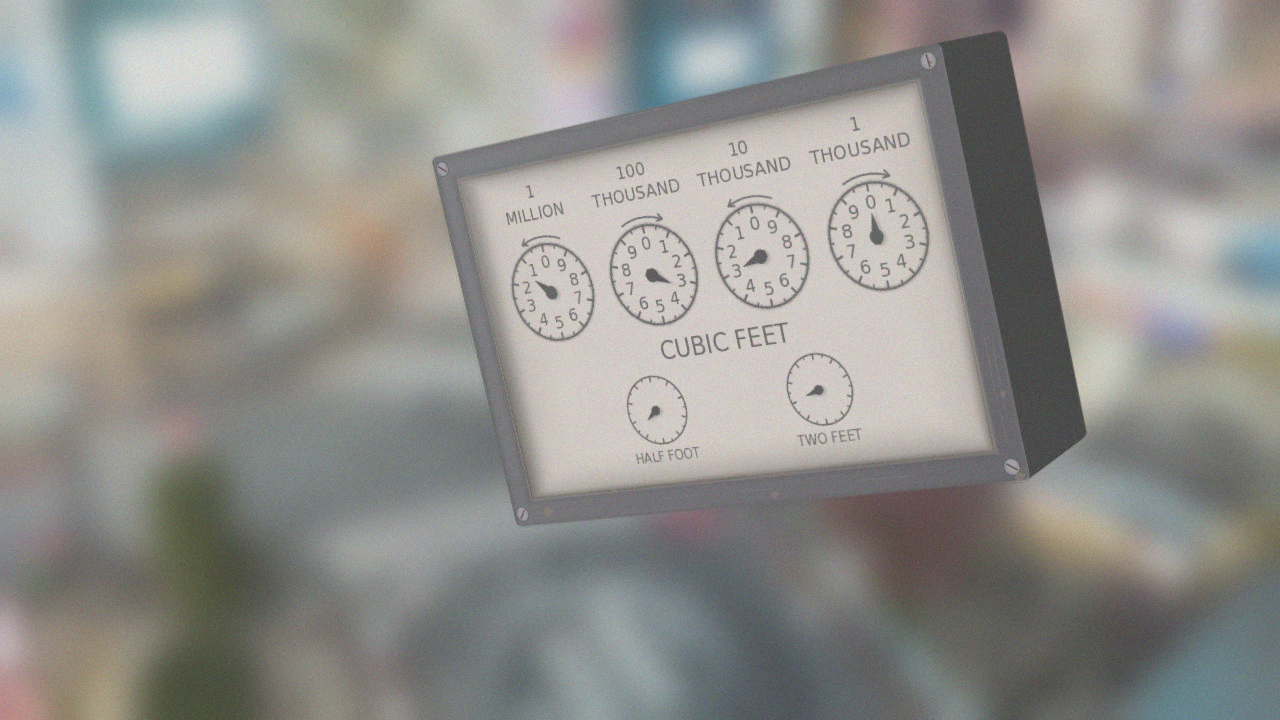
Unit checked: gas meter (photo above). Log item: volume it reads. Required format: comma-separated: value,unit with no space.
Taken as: 133000,ft³
